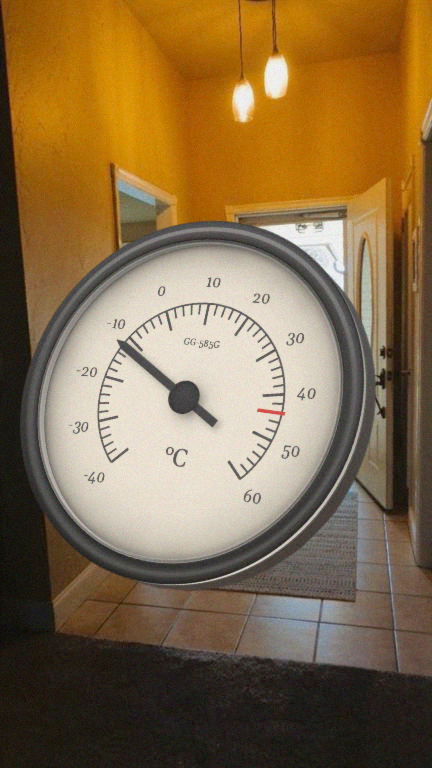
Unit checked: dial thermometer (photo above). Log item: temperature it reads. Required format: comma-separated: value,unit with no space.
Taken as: -12,°C
